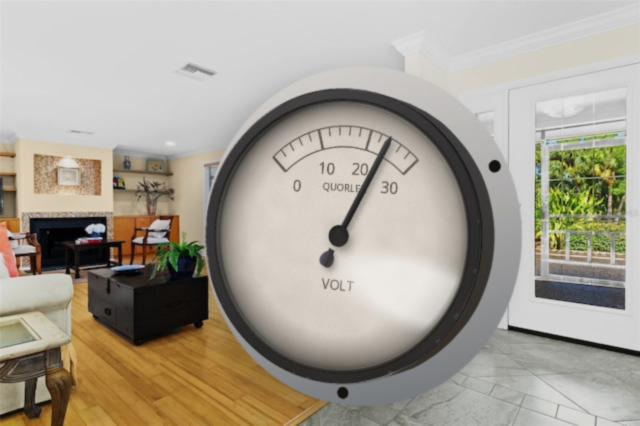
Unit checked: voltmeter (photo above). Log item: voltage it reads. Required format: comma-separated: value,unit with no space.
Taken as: 24,V
